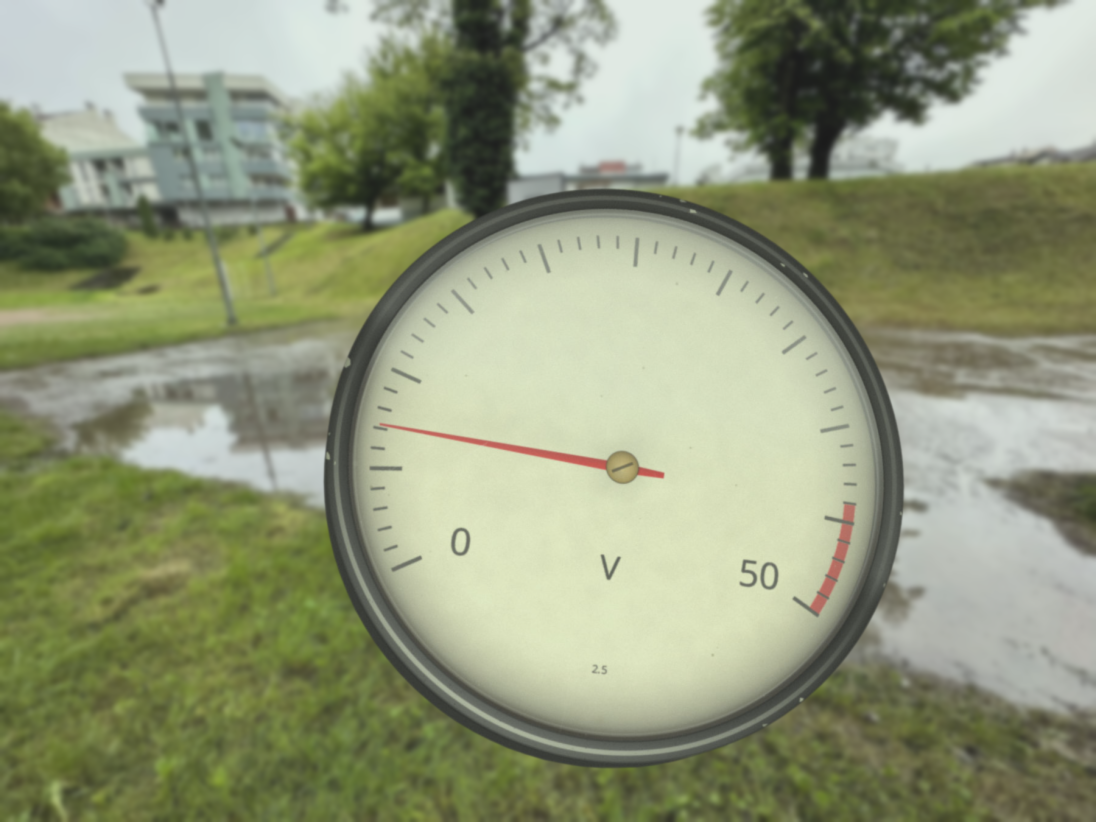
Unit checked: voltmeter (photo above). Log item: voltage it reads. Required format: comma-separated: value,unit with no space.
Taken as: 7,V
